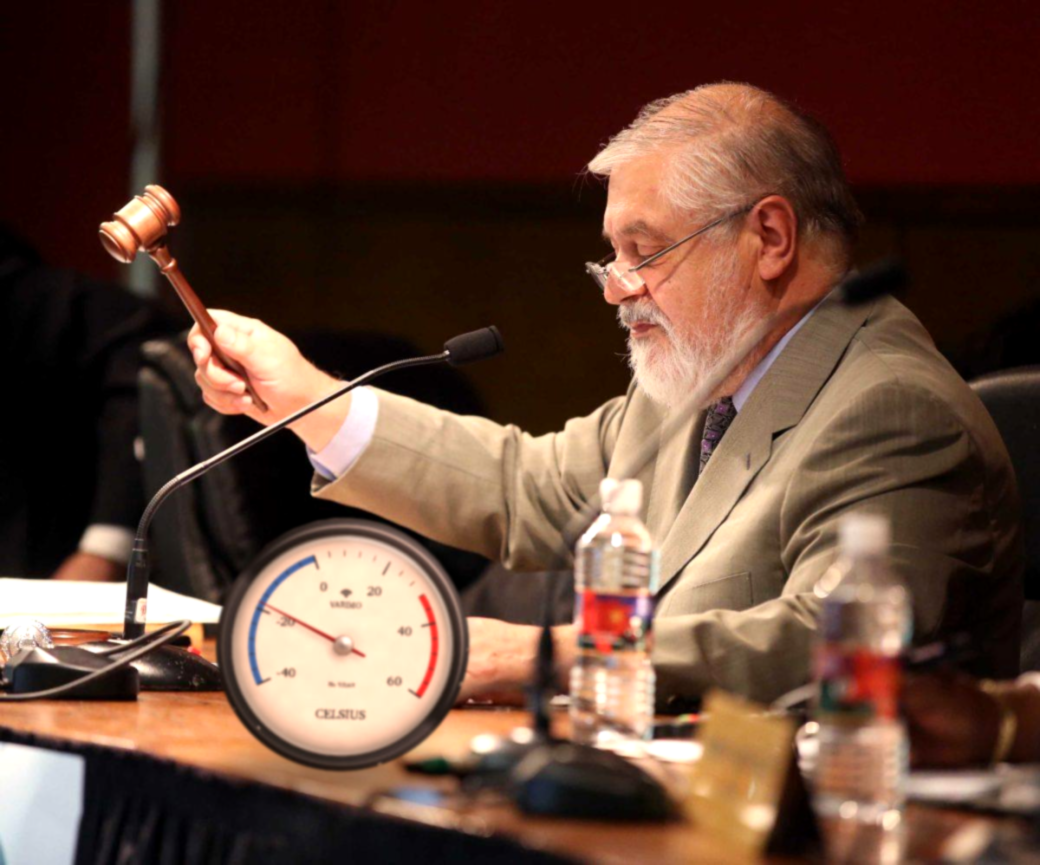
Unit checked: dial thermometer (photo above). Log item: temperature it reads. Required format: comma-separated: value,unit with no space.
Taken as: -18,°C
